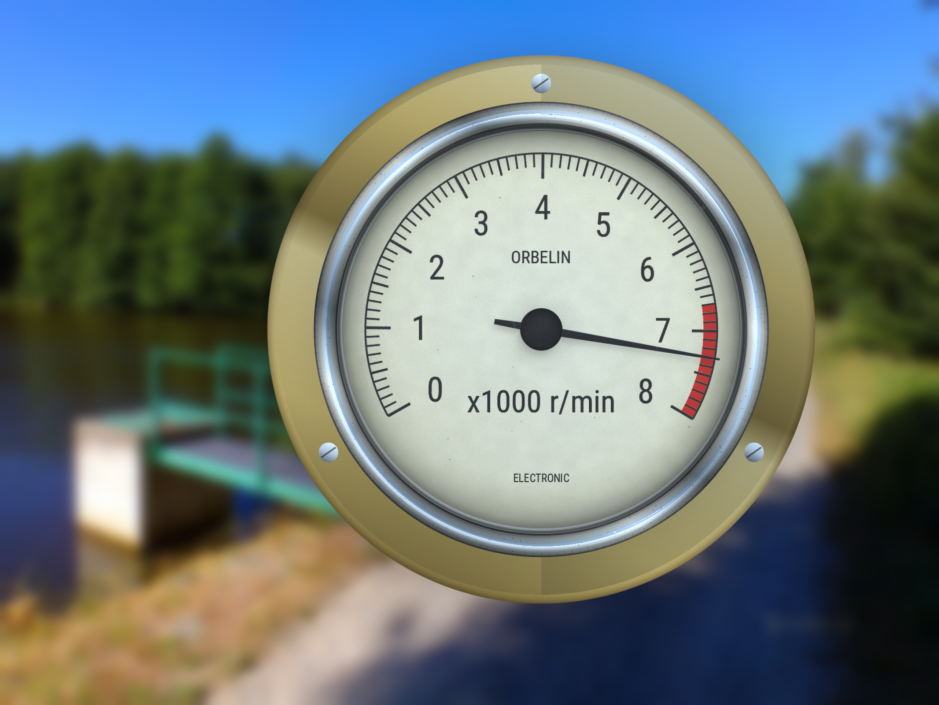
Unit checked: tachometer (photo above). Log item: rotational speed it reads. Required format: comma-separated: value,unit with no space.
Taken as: 7300,rpm
